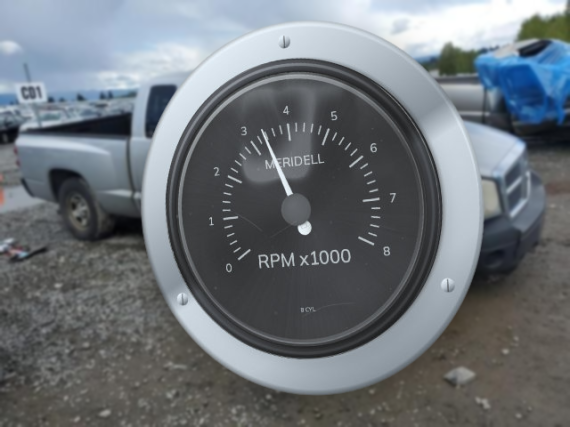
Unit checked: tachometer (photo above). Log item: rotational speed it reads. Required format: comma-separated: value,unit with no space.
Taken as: 3400,rpm
